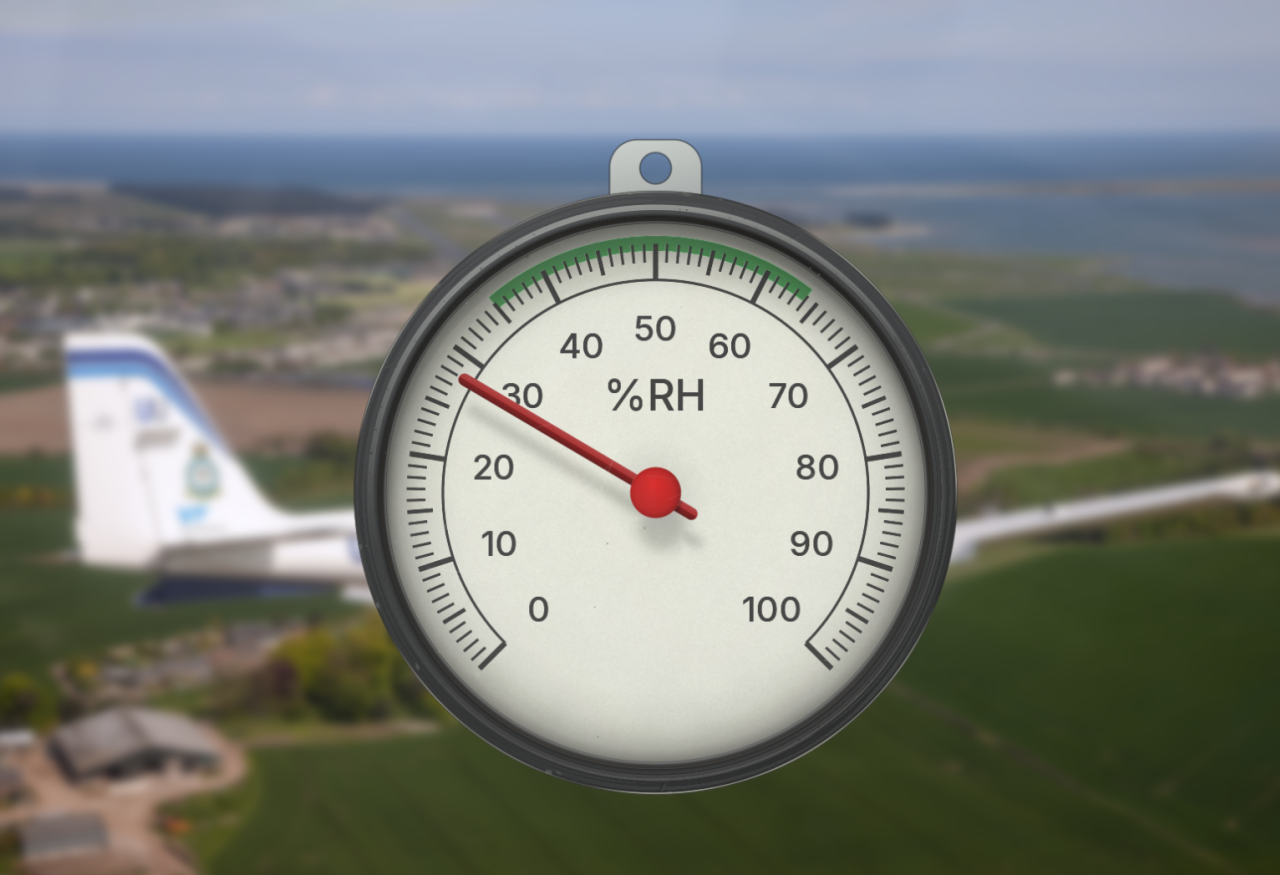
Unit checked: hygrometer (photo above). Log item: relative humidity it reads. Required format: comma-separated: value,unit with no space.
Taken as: 28,%
